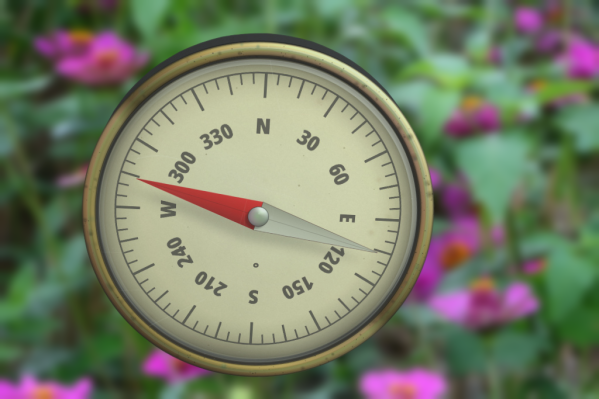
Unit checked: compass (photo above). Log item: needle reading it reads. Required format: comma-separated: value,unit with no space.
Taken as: 285,°
